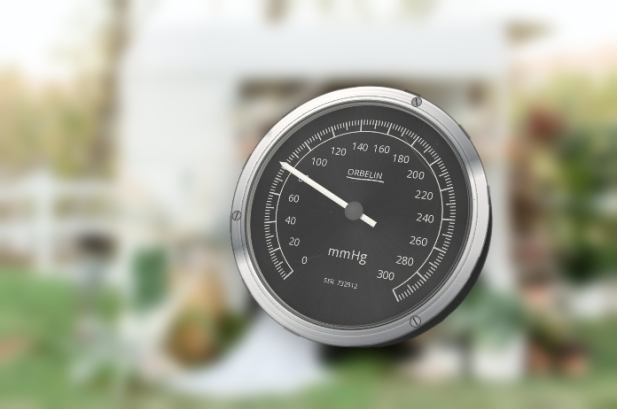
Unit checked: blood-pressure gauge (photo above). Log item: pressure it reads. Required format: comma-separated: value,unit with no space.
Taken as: 80,mmHg
